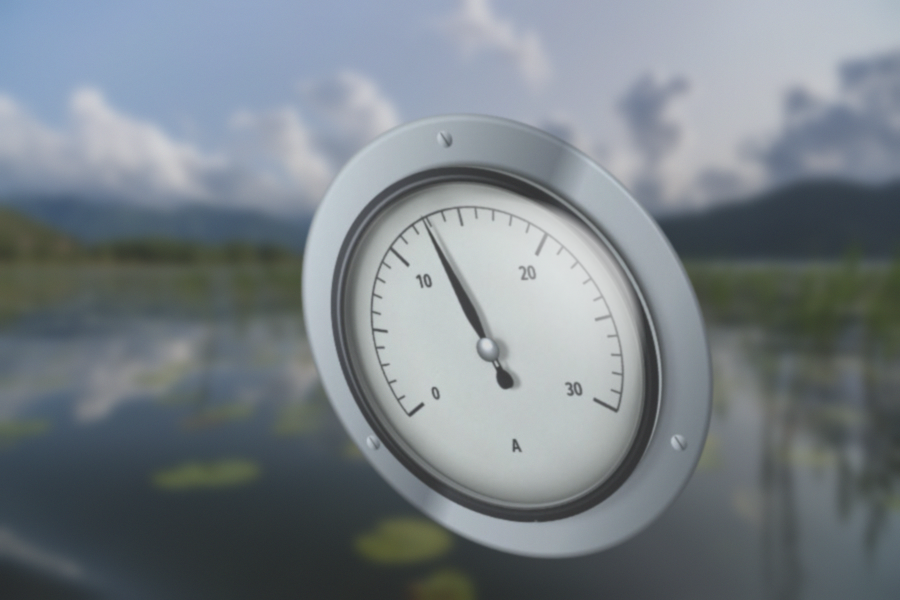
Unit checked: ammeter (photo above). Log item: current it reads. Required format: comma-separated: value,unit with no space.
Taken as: 13,A
